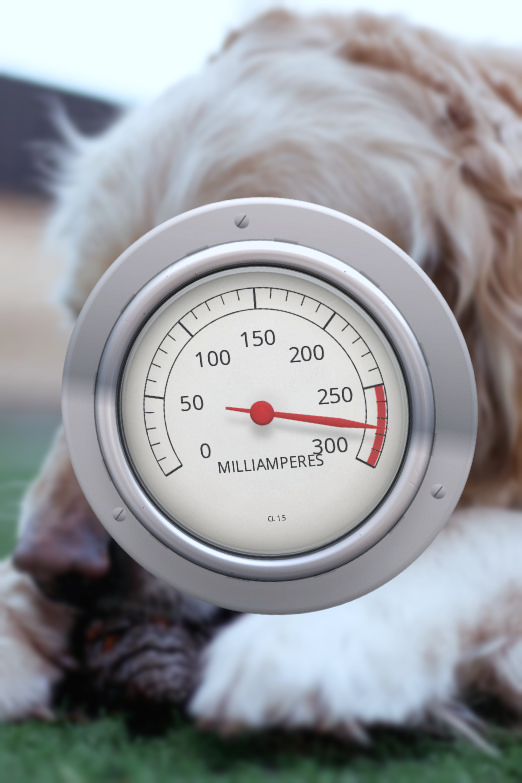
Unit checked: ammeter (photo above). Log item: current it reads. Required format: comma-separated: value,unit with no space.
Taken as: 275,mA
